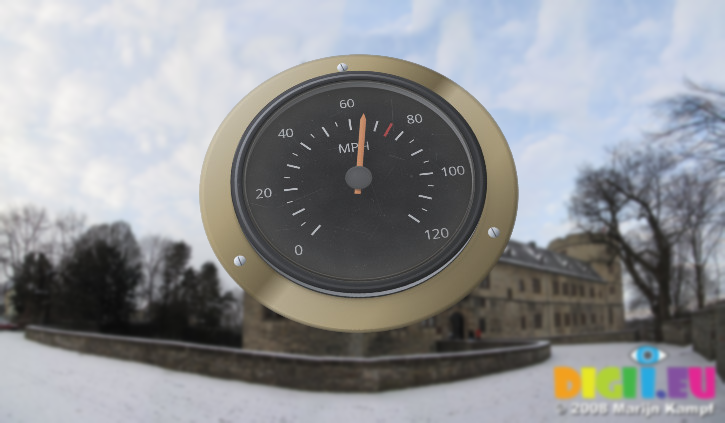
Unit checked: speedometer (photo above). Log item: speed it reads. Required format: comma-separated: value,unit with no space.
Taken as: 65,mph
